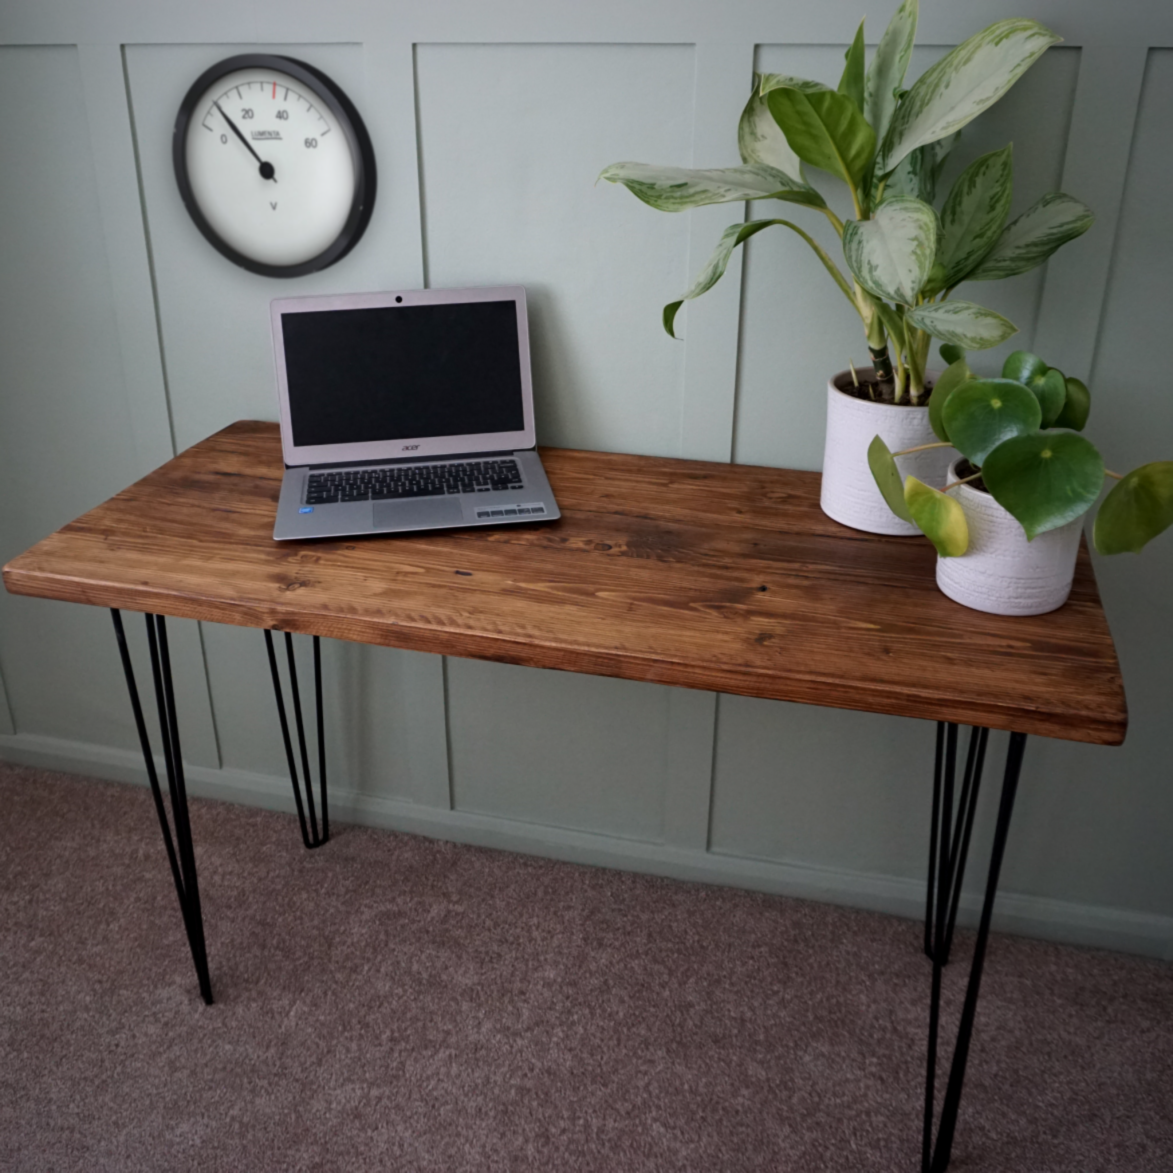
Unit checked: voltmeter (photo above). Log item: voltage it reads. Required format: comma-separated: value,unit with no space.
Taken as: 10,V
